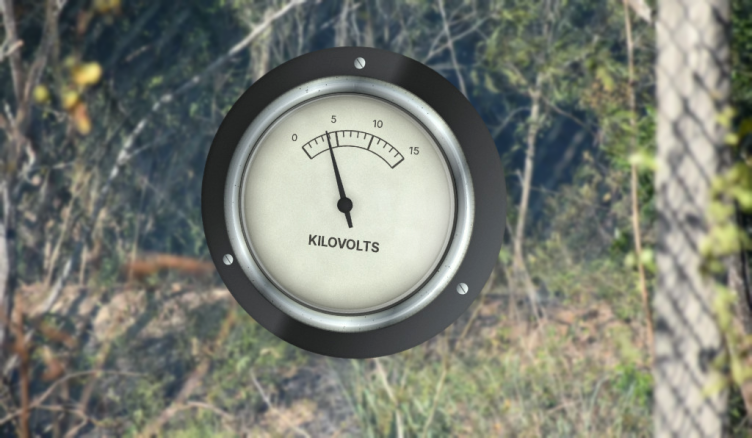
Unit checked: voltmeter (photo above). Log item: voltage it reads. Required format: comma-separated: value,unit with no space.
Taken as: 4,kV
